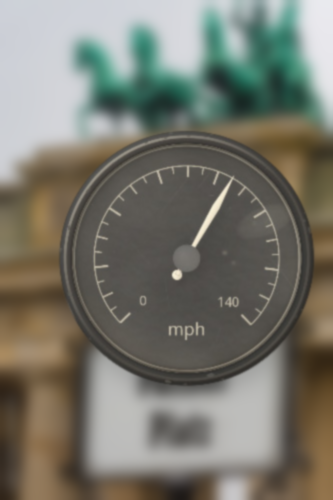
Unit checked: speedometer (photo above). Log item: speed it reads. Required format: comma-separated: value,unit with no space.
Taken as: 85,mph
